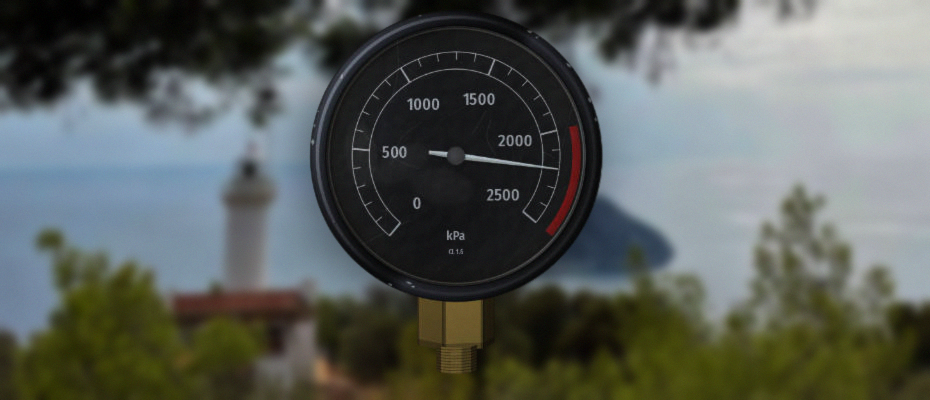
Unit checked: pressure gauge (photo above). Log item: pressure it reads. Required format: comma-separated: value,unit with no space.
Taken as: 2200,kPa
